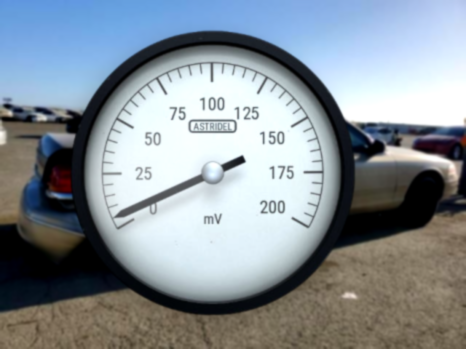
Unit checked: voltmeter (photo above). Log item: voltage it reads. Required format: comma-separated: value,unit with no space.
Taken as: 5,mV
